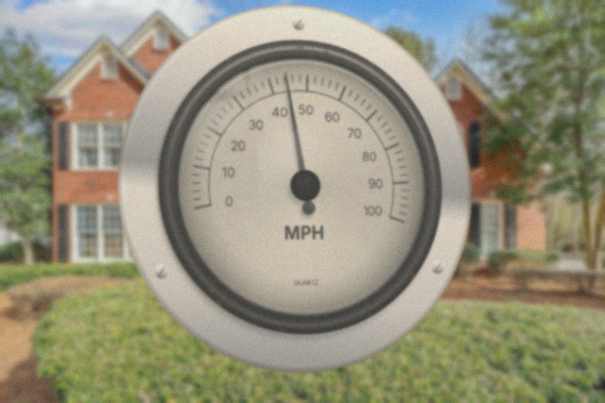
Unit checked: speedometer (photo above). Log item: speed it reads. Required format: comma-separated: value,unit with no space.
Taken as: 44,mph
